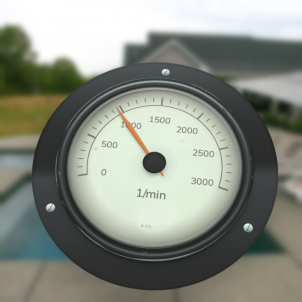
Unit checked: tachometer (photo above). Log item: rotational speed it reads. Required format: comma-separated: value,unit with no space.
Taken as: 950,rpm
